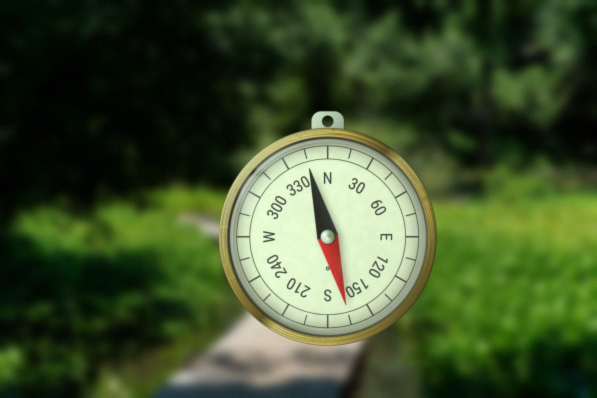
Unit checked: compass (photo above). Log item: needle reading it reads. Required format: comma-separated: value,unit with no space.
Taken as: 165,°
